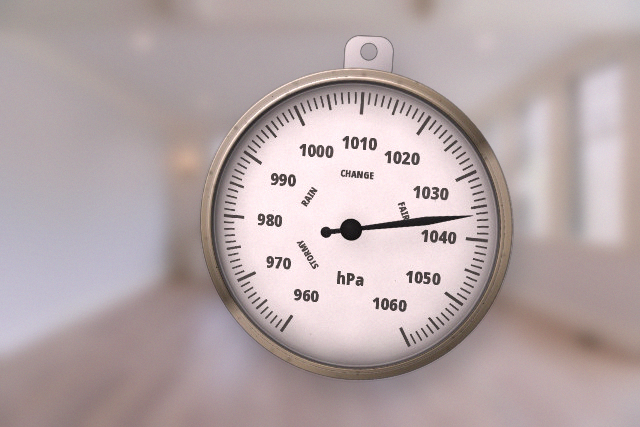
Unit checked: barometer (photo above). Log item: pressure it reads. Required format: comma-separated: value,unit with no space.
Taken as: 1036,hPa
